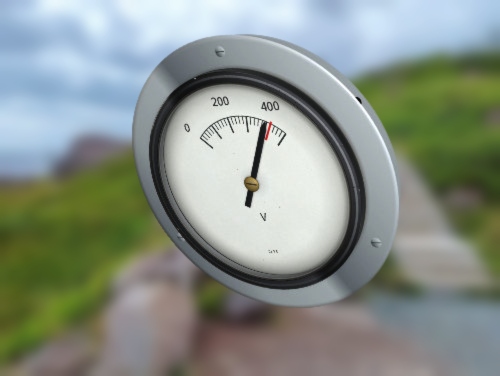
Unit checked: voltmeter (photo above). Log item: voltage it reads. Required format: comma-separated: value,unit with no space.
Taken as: 400,V
